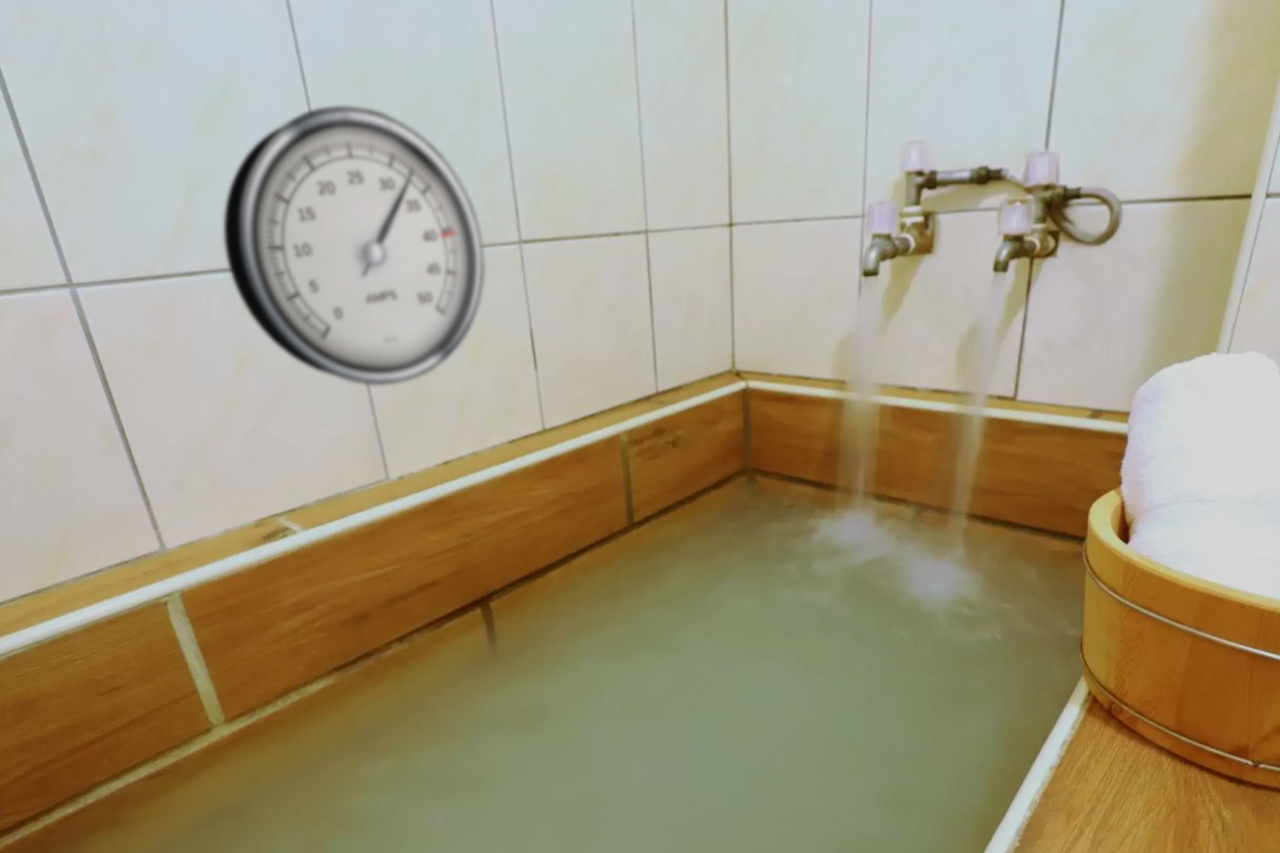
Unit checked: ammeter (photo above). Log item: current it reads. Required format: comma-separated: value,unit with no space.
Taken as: 32.5,A
